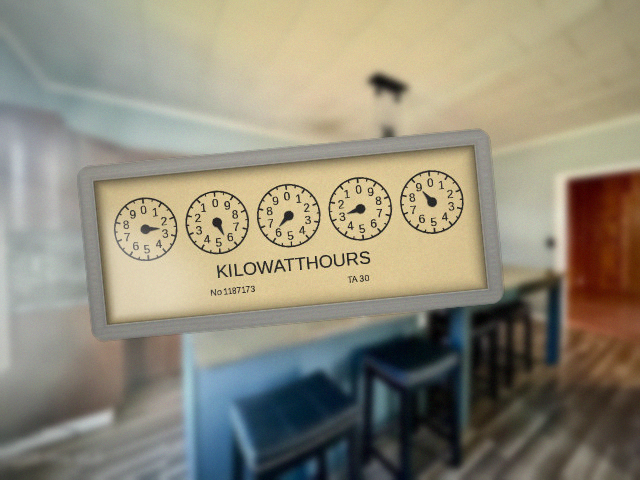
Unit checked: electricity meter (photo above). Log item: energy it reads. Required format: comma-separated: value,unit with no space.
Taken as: 25629,kWh
